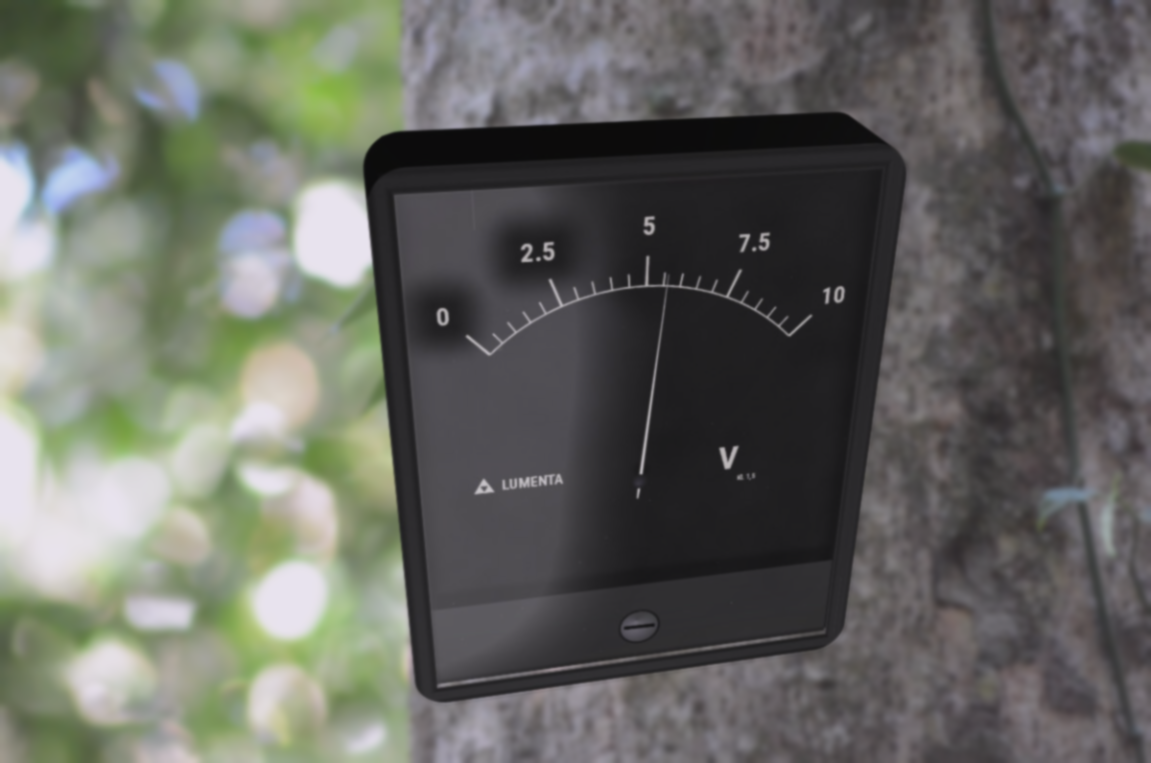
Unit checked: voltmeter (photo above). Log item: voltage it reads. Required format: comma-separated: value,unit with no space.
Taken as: 5.5,V
